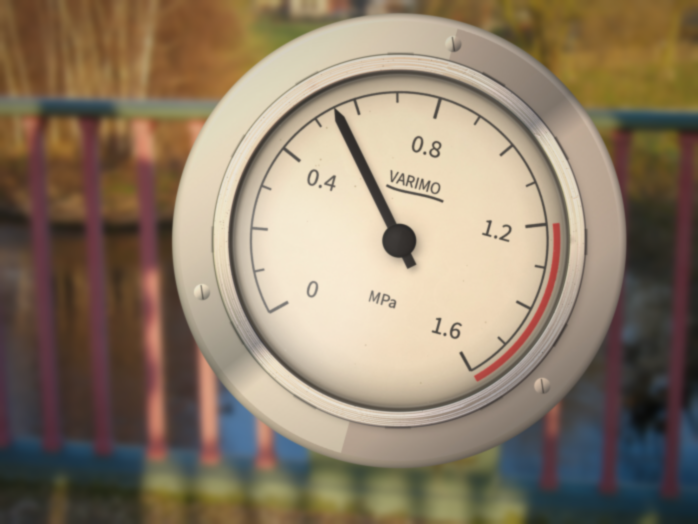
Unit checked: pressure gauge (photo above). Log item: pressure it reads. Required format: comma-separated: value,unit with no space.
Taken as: 0.55,MPa
